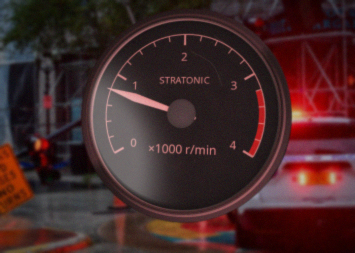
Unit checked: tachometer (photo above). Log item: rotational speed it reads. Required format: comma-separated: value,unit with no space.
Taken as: 800,rpm
